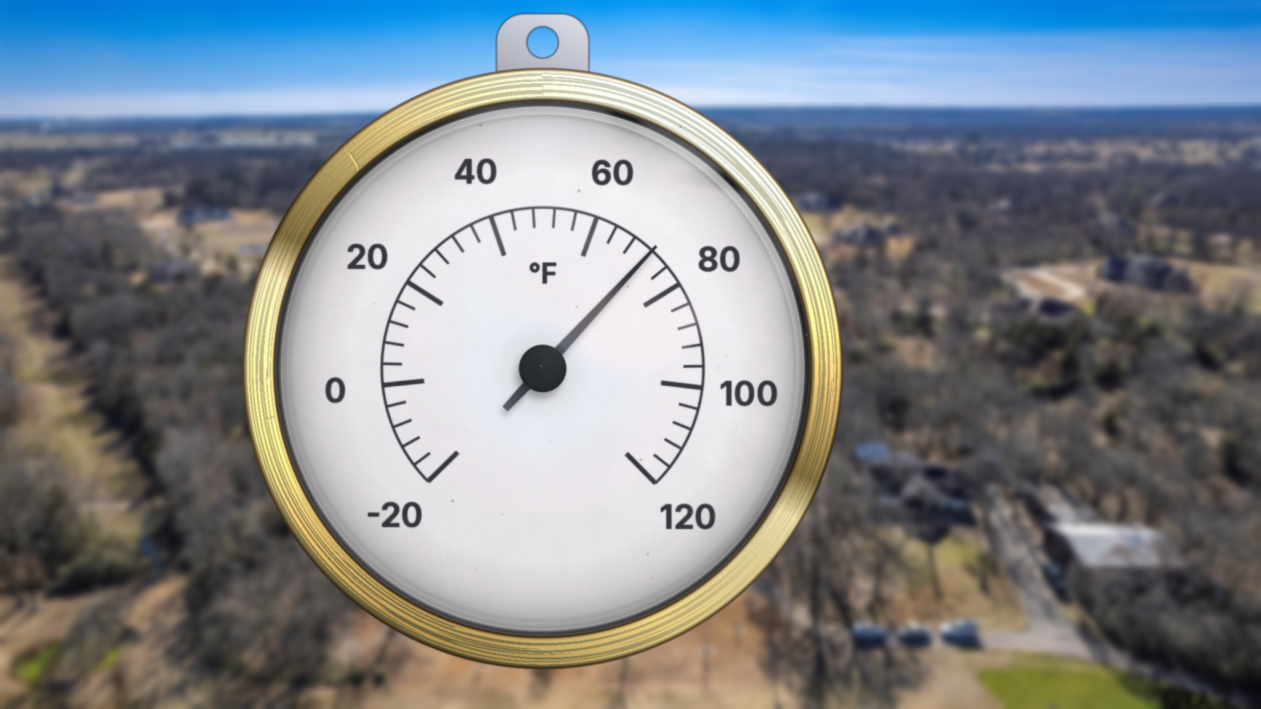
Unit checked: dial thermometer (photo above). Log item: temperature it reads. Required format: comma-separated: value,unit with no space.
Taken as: 72,°F
